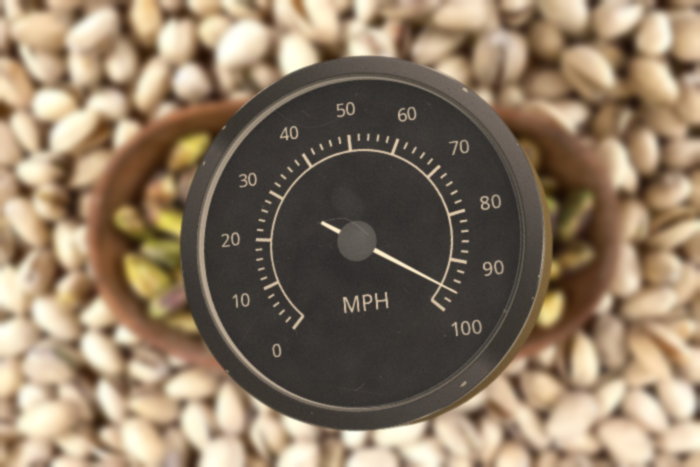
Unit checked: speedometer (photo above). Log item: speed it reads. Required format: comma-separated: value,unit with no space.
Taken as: 96,mph
